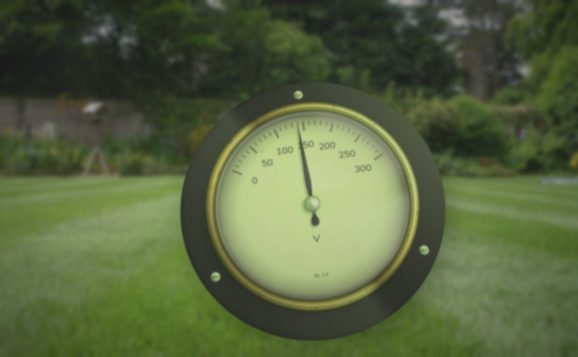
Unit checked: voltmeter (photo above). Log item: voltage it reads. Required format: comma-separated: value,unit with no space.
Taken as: 140,V
